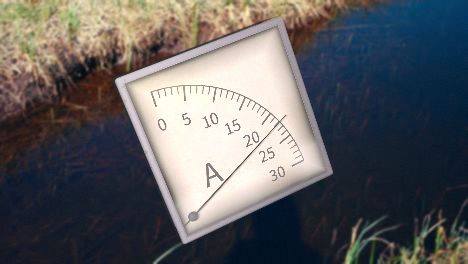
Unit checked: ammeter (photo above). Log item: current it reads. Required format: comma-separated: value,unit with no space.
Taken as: 22,A
